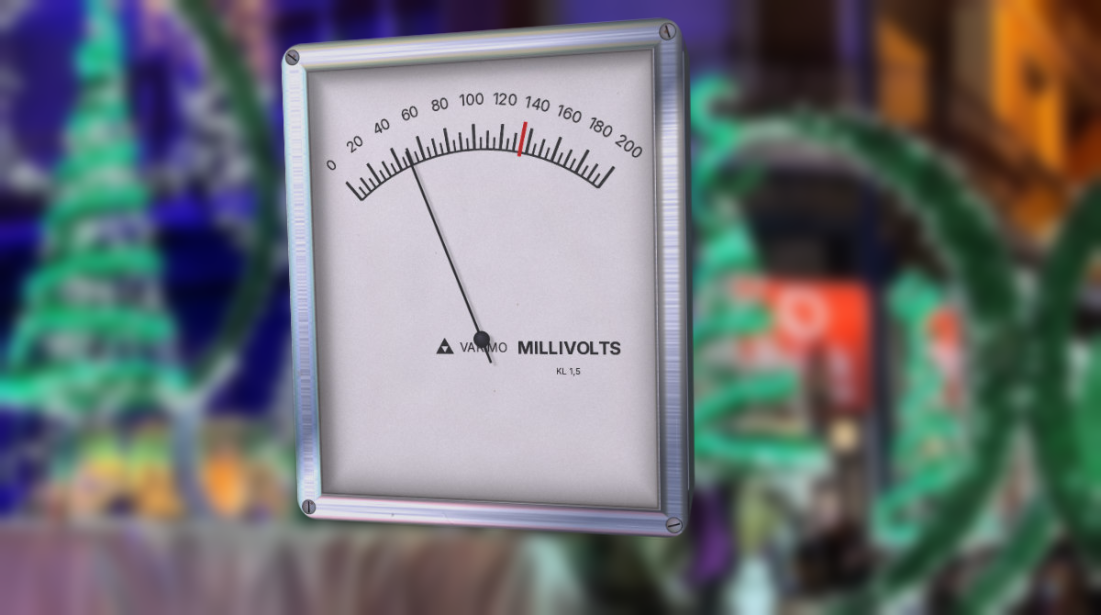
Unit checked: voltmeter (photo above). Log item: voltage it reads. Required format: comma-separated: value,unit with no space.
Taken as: 50,mV
